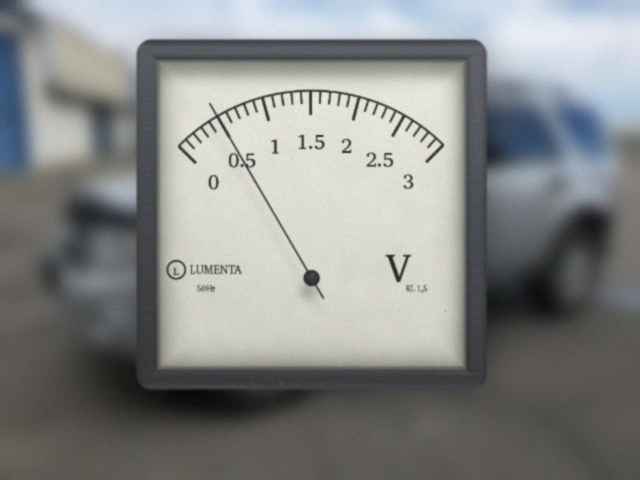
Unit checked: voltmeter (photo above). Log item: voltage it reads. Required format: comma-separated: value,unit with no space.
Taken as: 0.5,V
